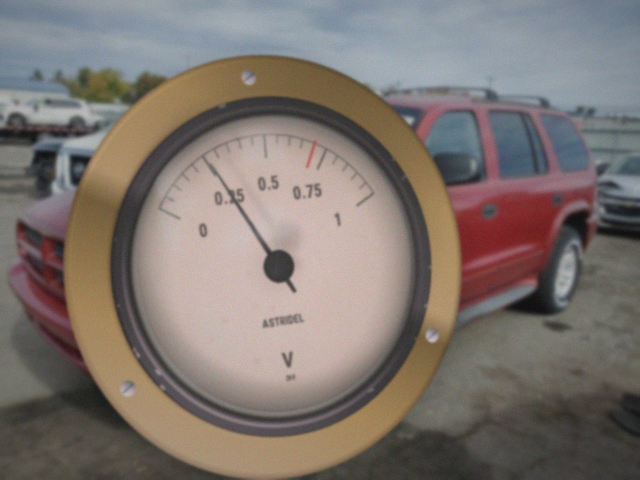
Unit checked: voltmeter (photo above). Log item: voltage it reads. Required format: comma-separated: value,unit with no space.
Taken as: 0.25,V
